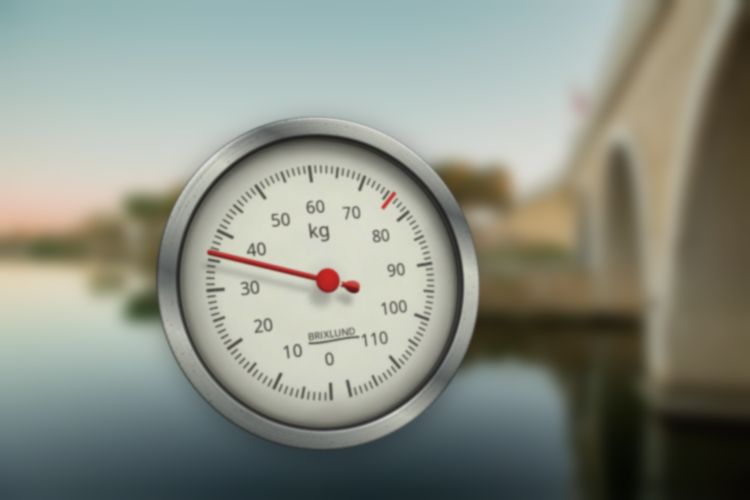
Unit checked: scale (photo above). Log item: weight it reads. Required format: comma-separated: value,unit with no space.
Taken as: 36,kg
